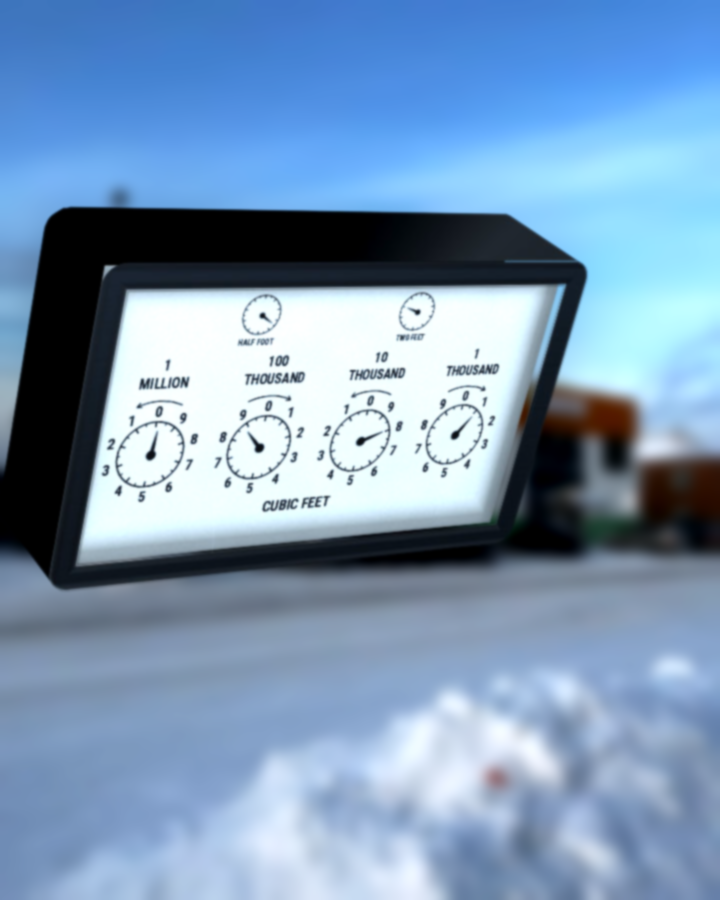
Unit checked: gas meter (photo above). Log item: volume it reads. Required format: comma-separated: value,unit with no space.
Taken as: 988100,ft³
